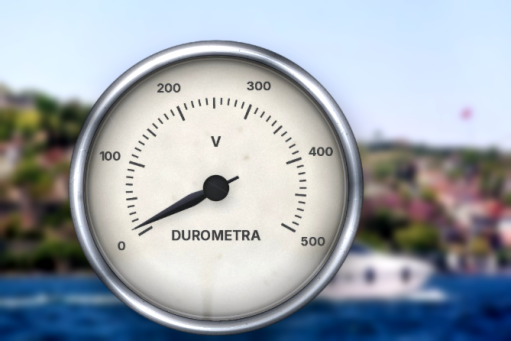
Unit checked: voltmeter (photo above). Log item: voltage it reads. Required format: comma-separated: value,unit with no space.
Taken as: 10,V
